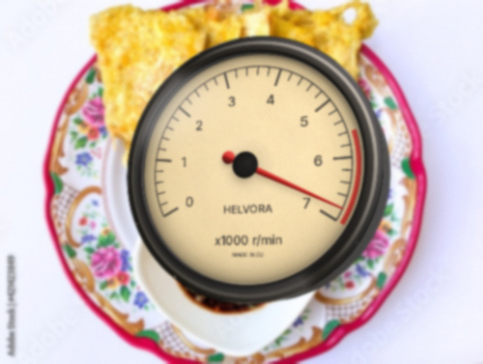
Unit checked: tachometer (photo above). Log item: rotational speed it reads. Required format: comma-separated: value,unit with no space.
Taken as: 6800,rpm
